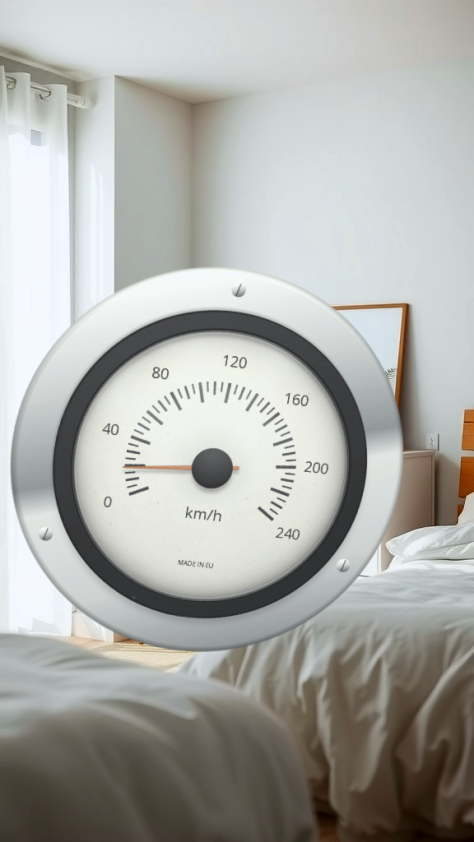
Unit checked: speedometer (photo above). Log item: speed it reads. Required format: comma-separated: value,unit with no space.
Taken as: 20,km/h
